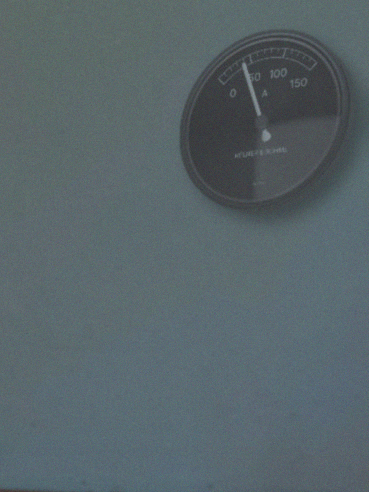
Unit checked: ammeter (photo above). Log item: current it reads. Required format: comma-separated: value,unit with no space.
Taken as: 40,A
